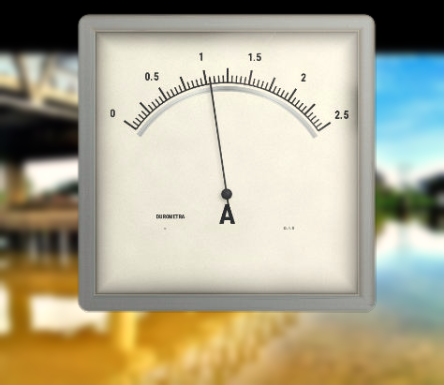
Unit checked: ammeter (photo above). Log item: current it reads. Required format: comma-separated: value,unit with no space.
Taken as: 1.05,A
